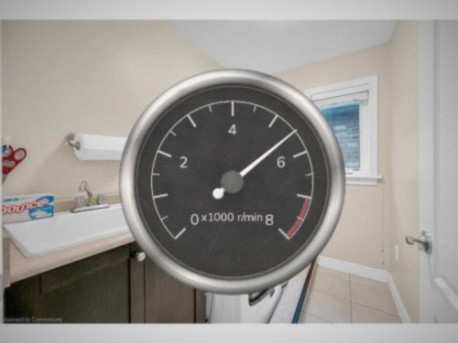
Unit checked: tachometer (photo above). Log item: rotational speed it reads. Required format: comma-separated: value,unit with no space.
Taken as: 5500,rpm
